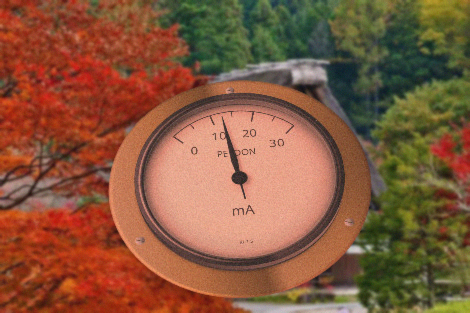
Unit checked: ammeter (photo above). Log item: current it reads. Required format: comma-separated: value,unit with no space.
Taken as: 12.5,mA
